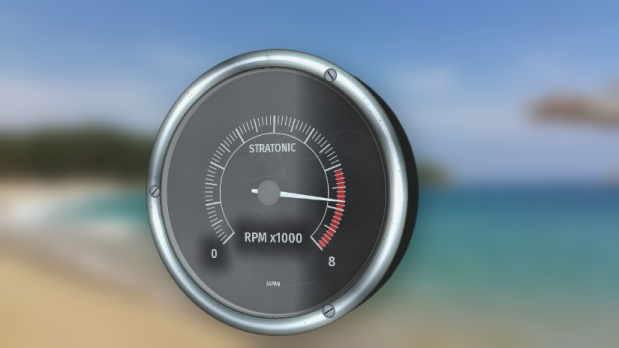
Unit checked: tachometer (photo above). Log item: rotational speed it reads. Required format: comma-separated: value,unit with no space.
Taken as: 6800,rpm
